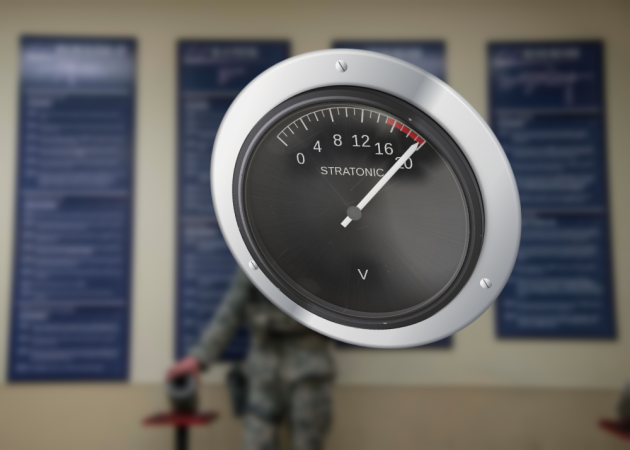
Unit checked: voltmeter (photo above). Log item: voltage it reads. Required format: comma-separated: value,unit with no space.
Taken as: 19.5,V
